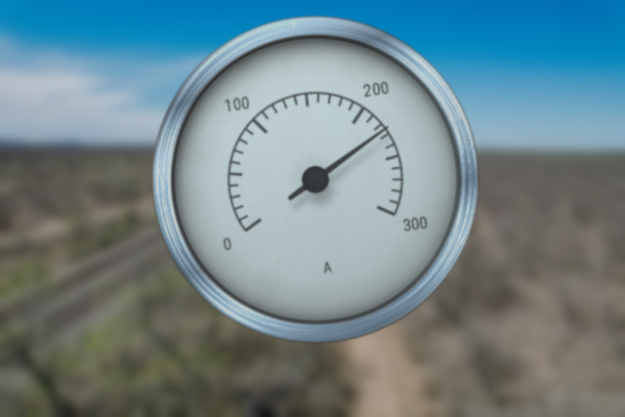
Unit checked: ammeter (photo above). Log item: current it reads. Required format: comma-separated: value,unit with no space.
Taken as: 225,A
